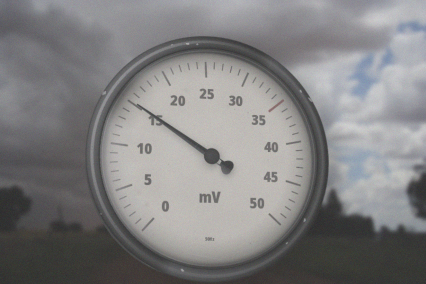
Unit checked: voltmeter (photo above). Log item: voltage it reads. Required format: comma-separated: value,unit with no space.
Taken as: 15,mV
